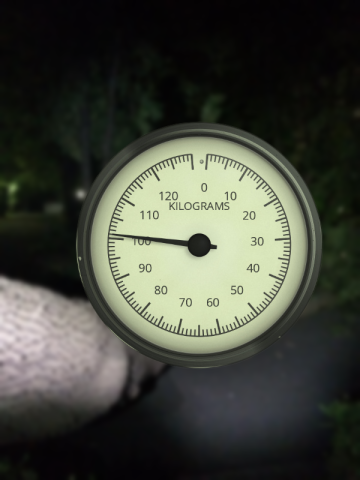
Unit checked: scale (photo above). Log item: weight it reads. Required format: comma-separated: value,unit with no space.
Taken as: 101,kg
